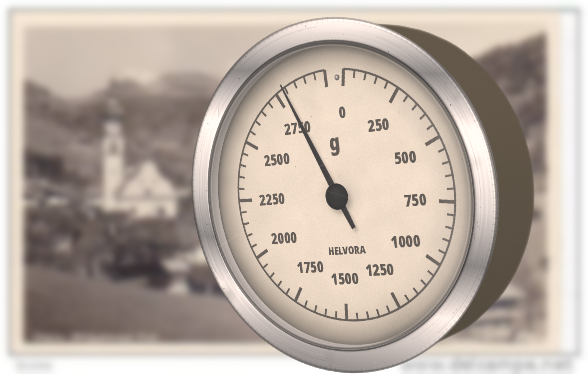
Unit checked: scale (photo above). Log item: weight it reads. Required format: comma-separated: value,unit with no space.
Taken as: 2800,g
